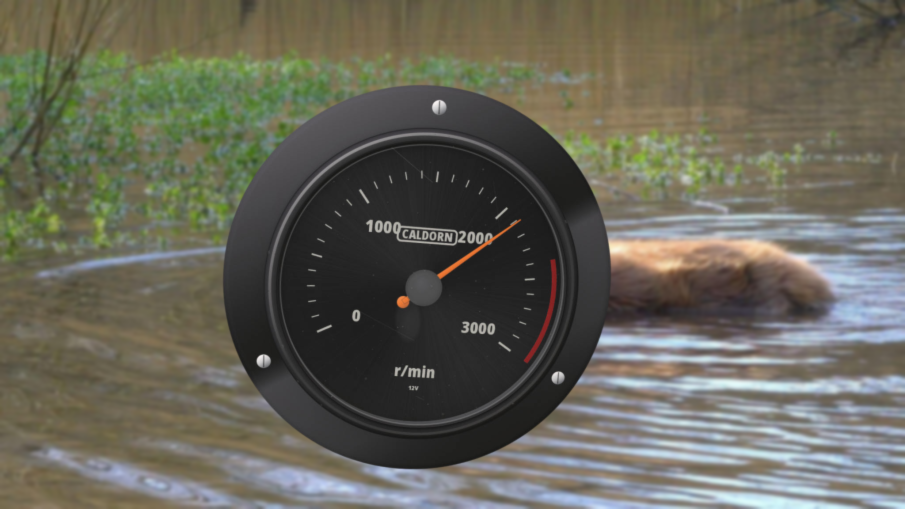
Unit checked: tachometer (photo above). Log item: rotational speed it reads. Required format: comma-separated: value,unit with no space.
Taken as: 2100,rpm
